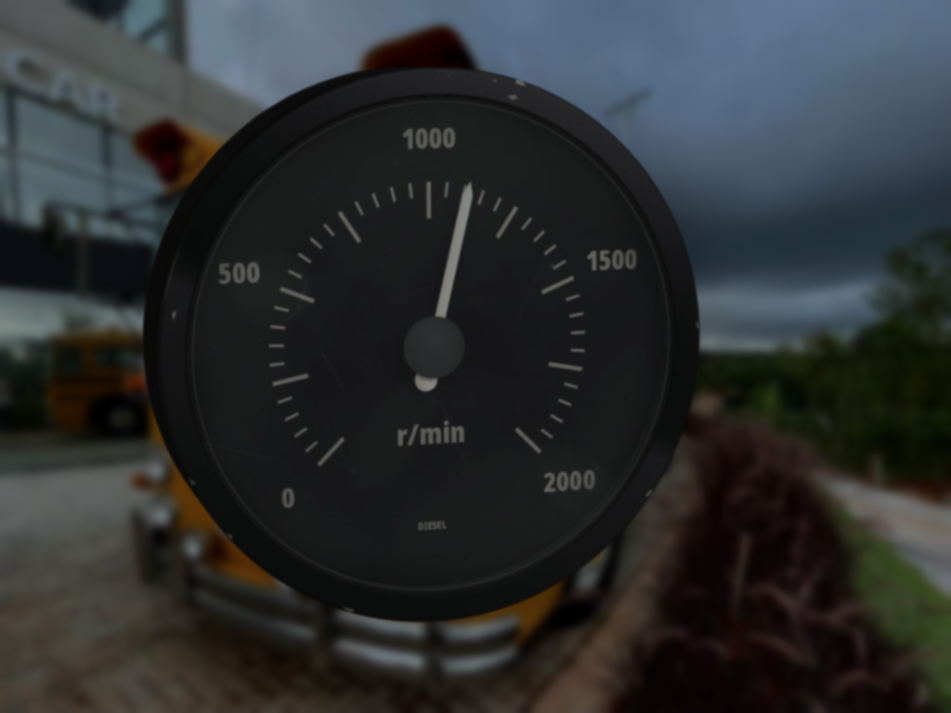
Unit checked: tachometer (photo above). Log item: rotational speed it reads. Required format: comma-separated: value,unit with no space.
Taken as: 1100,rpm
